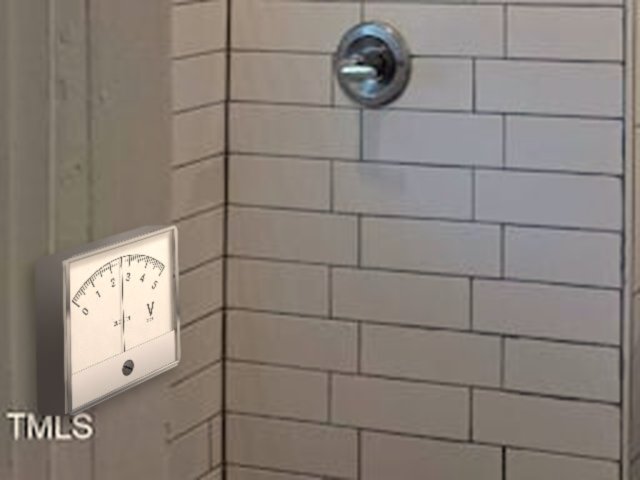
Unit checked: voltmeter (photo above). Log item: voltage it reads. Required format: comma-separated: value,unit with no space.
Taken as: 2.5,V
